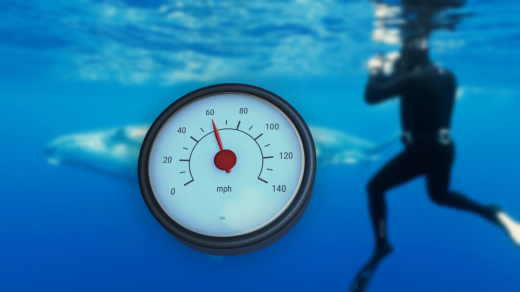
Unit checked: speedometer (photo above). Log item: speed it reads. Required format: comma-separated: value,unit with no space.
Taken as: 60,mph
